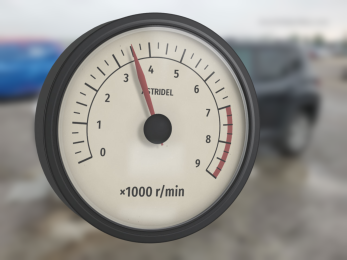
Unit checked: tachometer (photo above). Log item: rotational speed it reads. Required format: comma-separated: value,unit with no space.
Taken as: 3500,rpm
